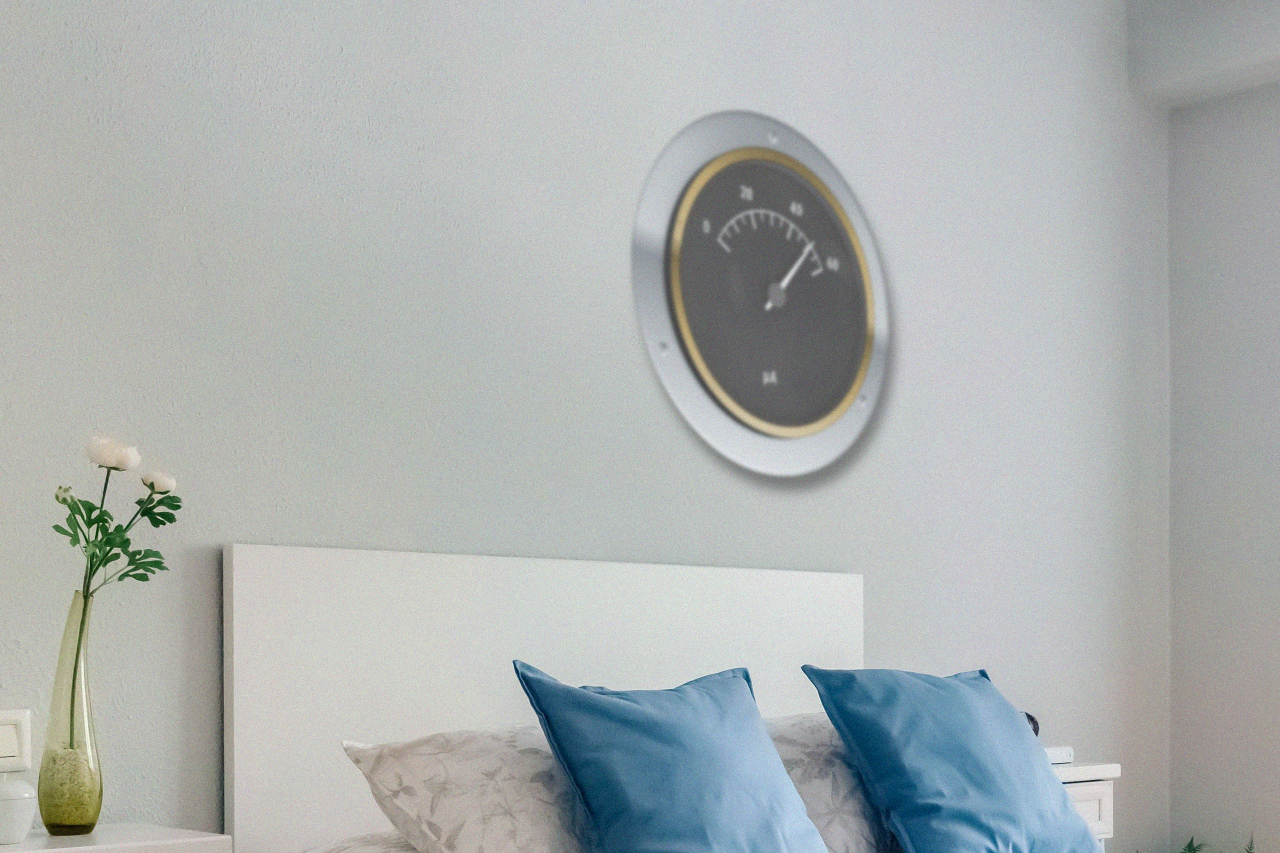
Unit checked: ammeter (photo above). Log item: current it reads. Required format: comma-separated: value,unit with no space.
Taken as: 50,µA
